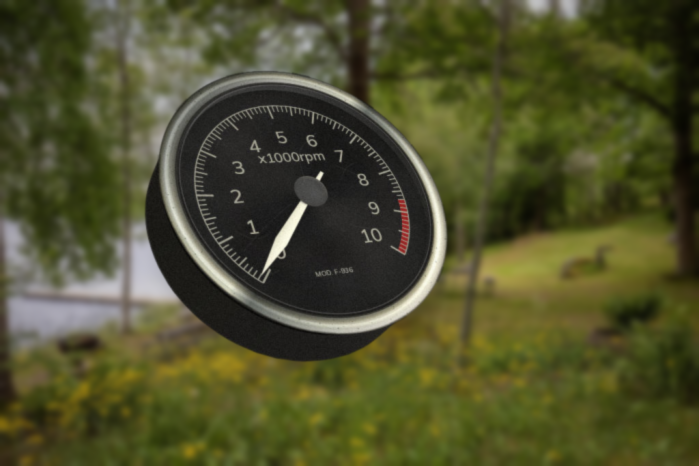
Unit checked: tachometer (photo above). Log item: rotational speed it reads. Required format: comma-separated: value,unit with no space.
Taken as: 100,rpm
